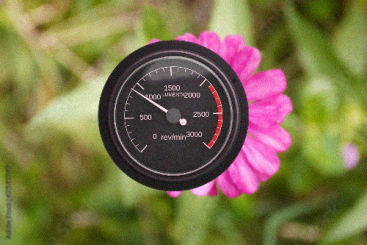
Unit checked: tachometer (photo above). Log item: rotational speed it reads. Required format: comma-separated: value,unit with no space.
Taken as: 900,rpm
